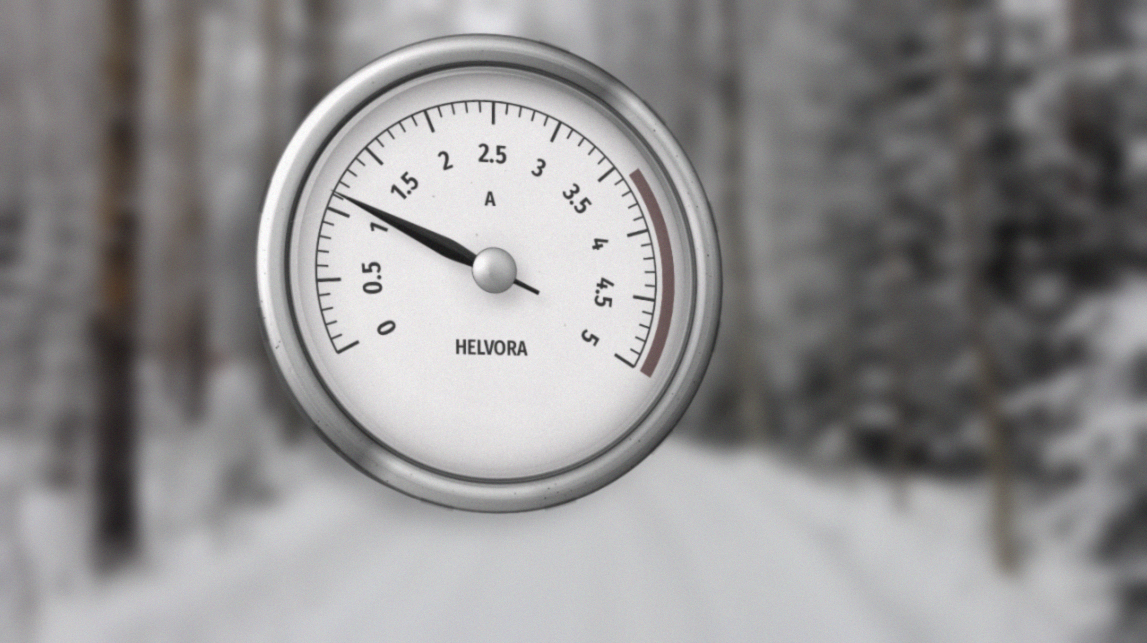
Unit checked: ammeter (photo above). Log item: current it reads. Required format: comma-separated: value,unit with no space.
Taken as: 1.1,A
